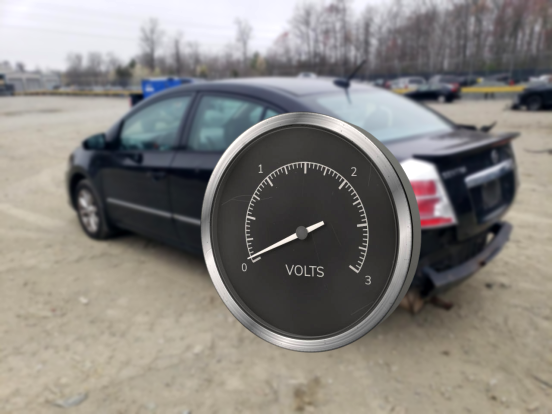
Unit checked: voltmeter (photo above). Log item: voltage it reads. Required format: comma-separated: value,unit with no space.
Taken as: 0.05,V
